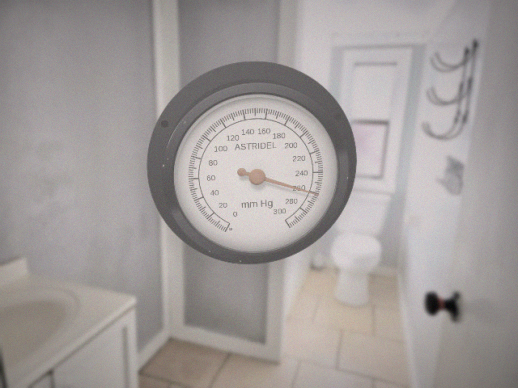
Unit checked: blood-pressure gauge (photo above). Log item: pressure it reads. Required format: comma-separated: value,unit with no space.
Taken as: 260,mmHg
